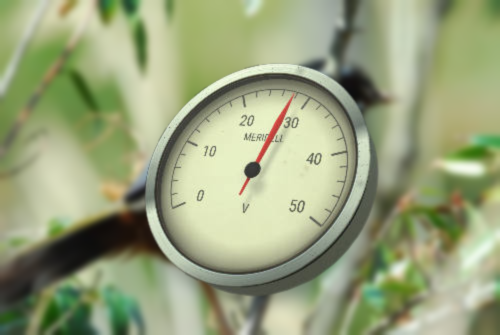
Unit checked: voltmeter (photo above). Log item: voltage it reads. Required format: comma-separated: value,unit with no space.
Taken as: 28,V
